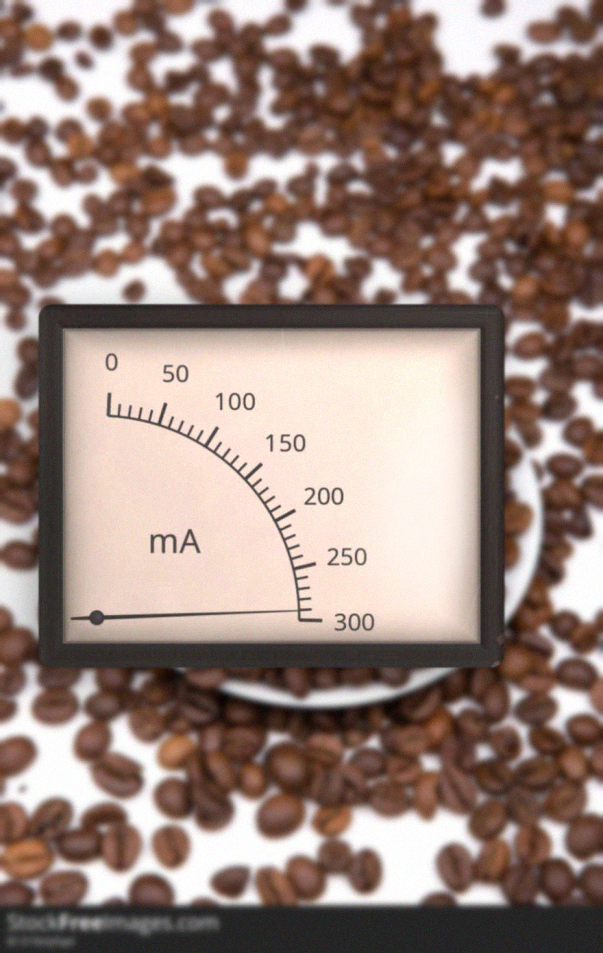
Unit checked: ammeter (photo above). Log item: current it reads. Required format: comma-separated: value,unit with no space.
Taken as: 290,mA
